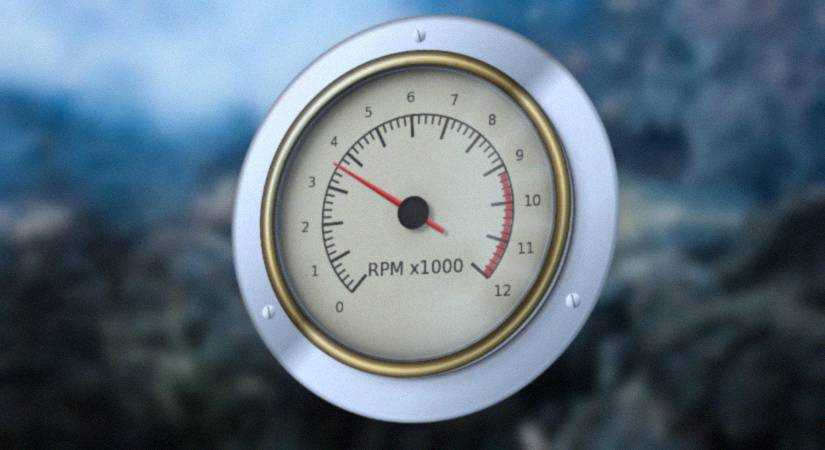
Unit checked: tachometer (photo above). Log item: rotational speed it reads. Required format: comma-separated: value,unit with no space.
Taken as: 3600,rpm
